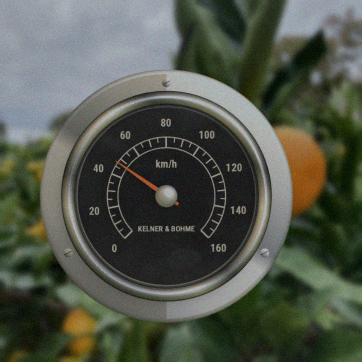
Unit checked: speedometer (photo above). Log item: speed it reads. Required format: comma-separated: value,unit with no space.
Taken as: 47.5,km/h
